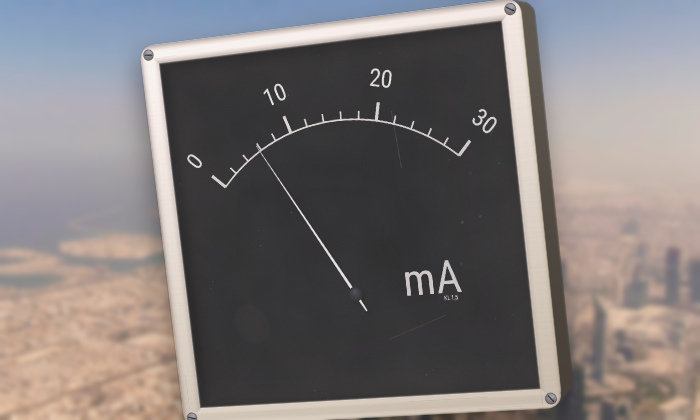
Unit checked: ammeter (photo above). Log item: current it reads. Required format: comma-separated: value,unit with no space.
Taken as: 6,mA
